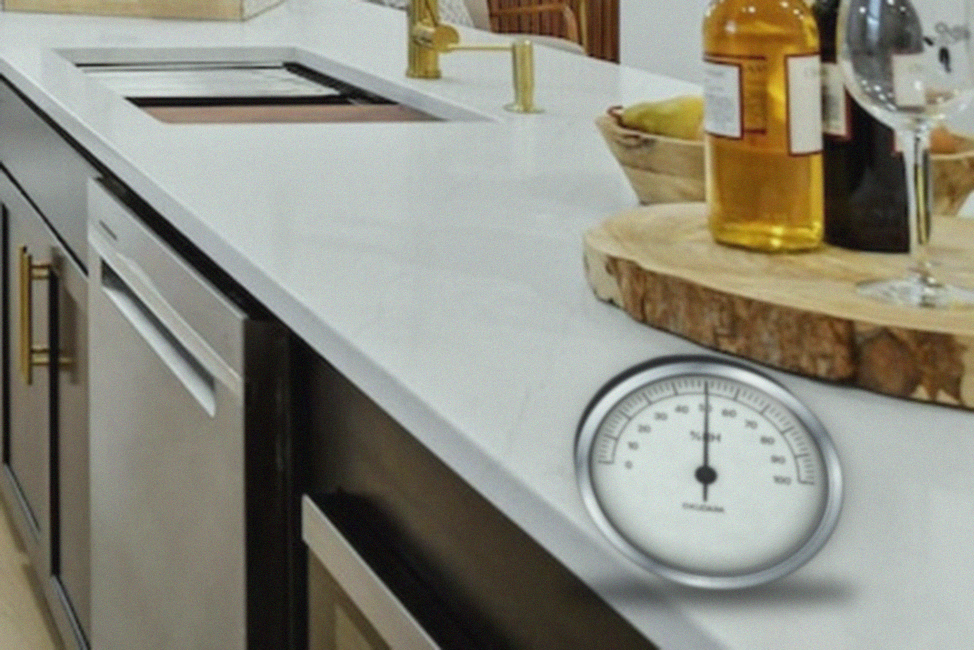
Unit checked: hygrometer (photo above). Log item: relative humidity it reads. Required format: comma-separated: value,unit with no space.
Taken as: 50,%
